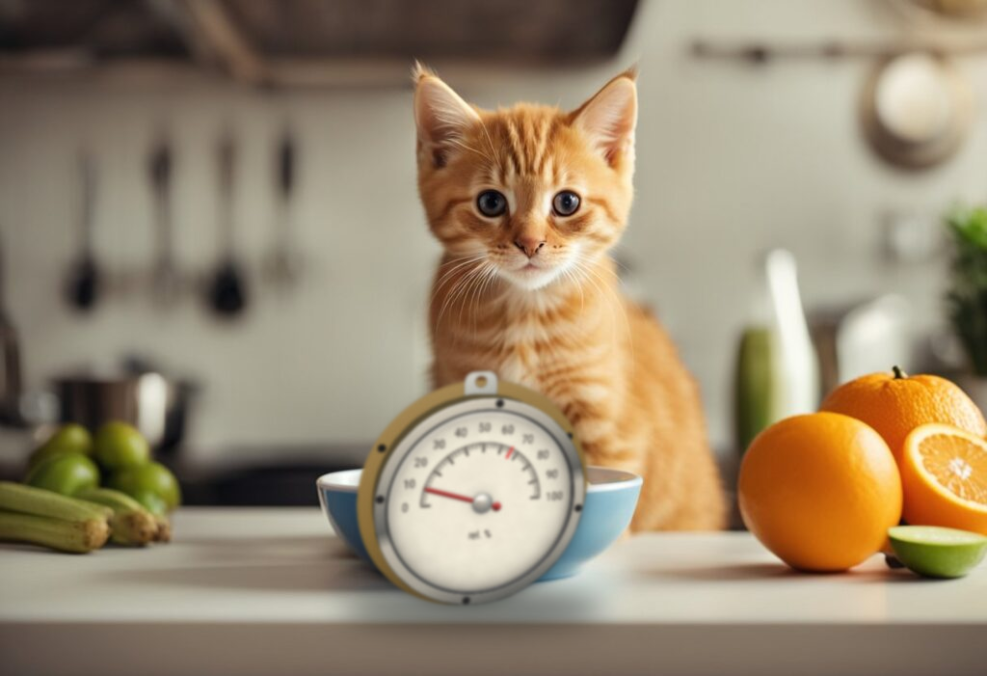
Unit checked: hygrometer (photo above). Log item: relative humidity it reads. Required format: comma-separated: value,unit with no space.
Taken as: 10,%
